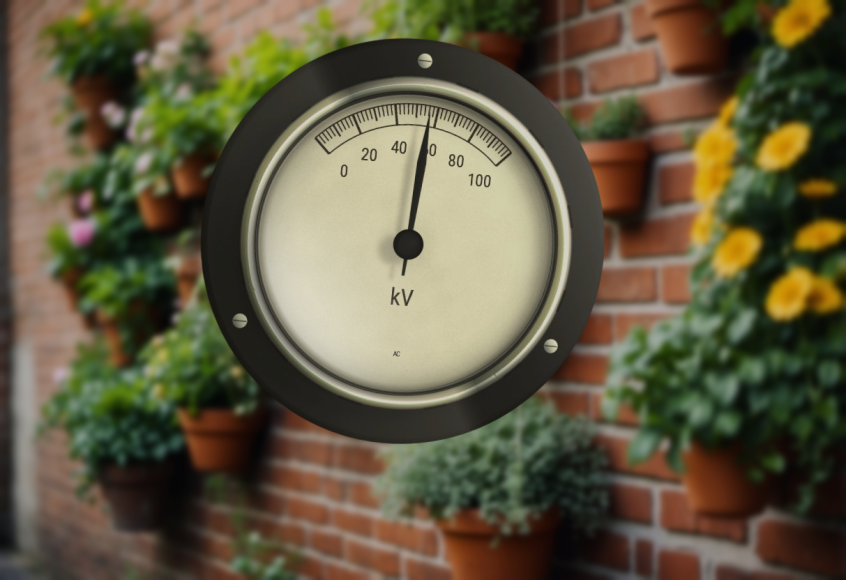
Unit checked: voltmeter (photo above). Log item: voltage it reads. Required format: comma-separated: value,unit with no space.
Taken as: 56,kV
